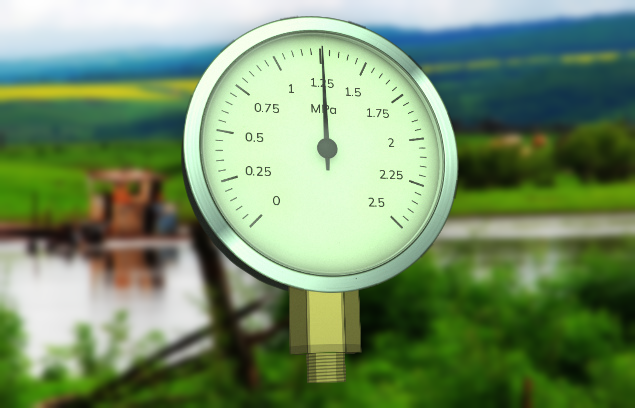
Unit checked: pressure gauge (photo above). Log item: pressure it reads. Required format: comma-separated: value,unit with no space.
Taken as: 1.25,MPa
